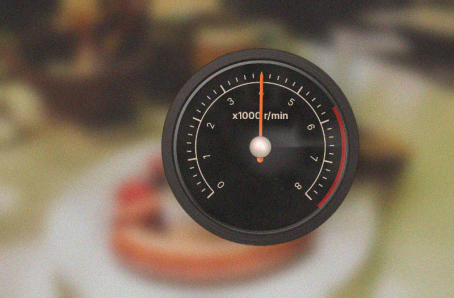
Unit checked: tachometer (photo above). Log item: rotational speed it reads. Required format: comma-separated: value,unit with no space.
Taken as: 4000,rpm
